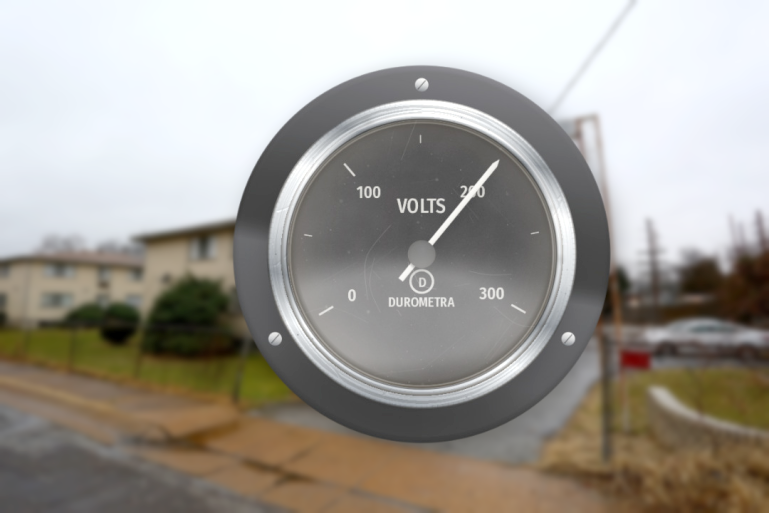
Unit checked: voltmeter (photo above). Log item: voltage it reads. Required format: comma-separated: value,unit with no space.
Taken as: 200,V
